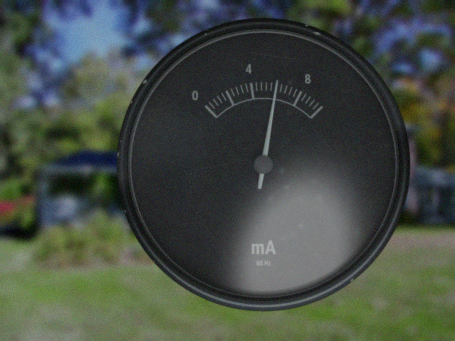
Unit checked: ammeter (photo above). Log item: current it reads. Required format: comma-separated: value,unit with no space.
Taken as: 6,mA
